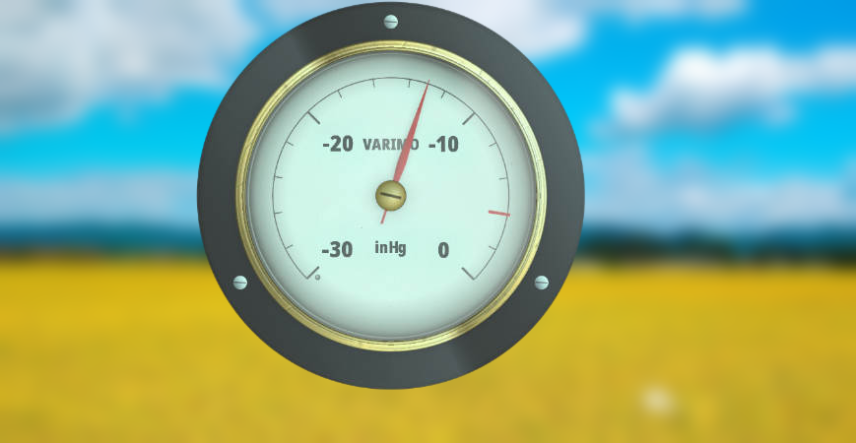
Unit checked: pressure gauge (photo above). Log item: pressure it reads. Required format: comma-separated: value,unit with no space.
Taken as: -13,inHg
